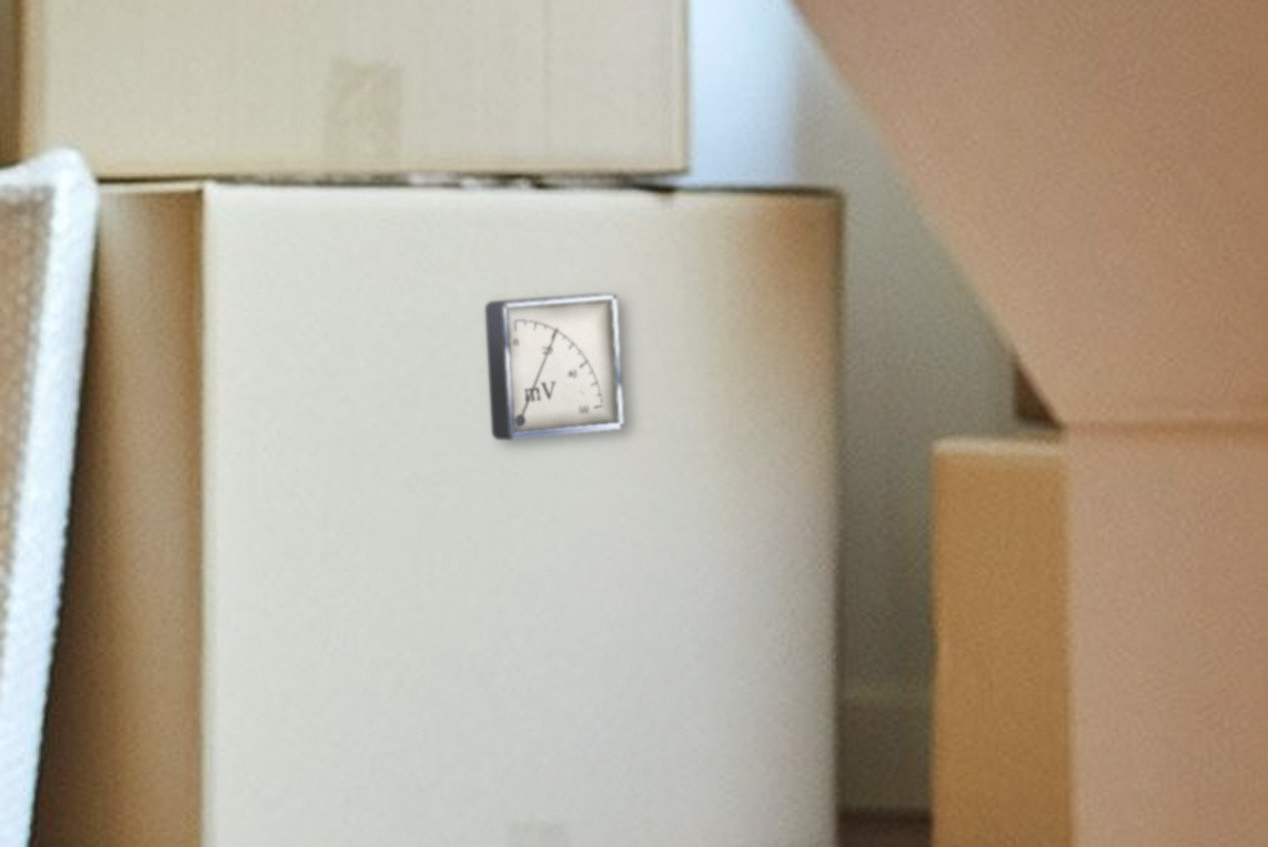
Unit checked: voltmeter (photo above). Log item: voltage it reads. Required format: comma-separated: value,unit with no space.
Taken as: 20,mV
